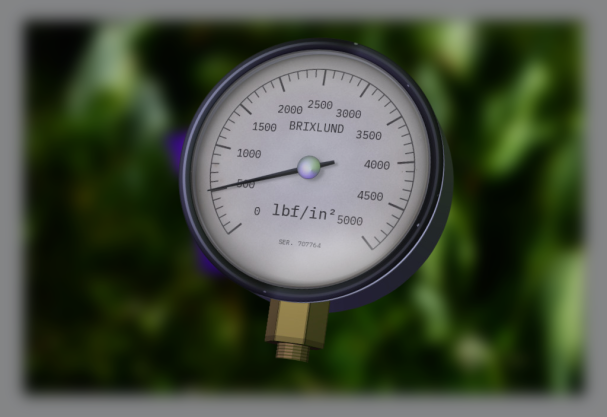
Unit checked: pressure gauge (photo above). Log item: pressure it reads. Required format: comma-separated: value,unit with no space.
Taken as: 500,psi
